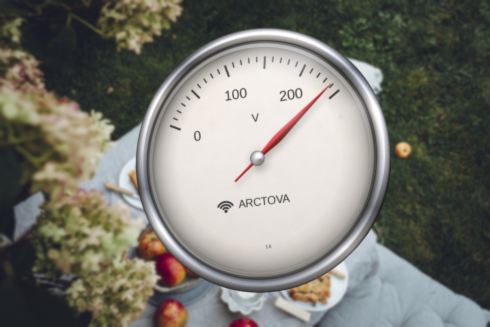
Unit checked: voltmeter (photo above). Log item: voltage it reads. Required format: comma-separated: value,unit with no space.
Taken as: 240,V
